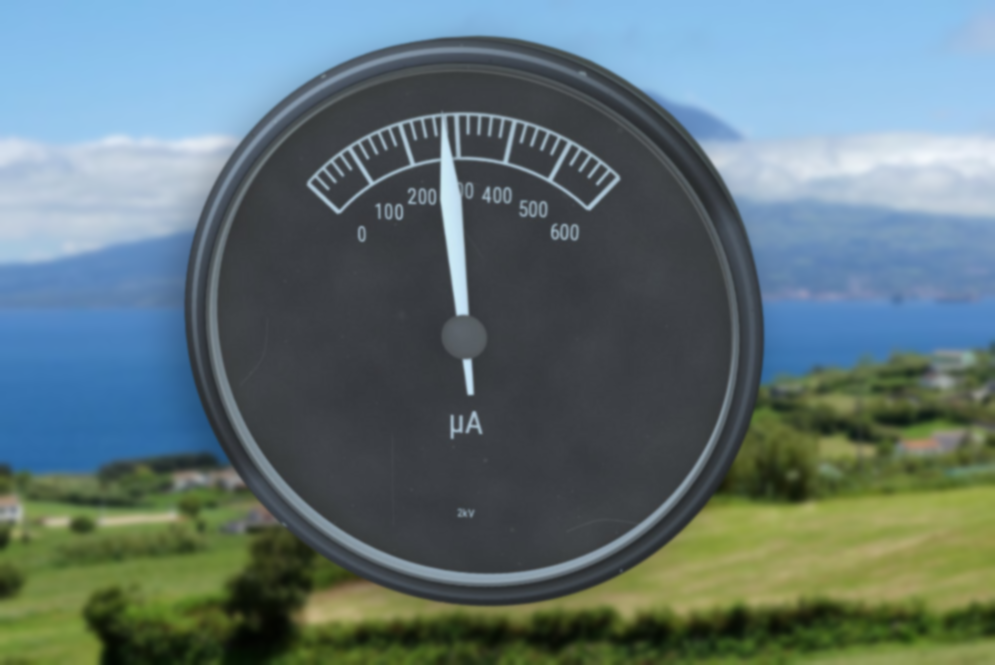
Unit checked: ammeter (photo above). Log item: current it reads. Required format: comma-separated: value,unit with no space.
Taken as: 280,µA
